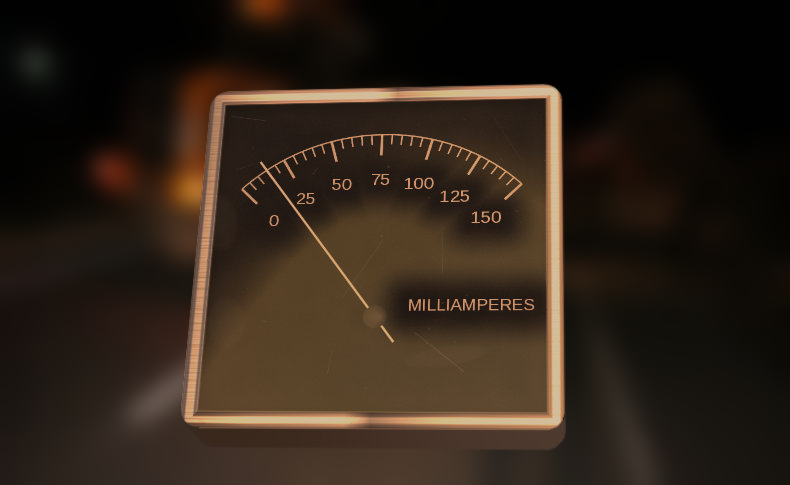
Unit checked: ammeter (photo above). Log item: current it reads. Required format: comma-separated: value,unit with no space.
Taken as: 15,mA
